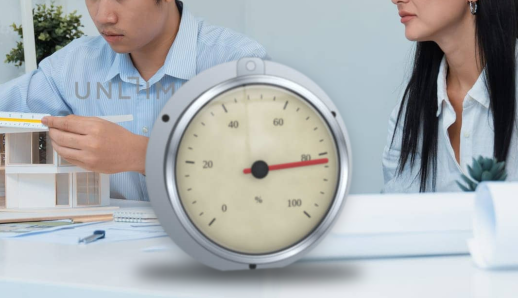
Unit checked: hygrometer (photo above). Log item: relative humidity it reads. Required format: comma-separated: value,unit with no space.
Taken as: 82,%
